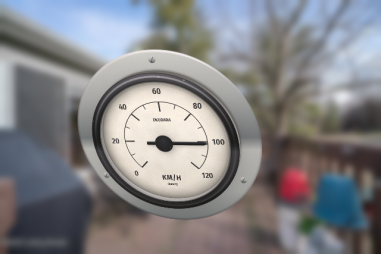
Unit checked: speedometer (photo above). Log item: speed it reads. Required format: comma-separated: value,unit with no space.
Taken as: 100,km/h
